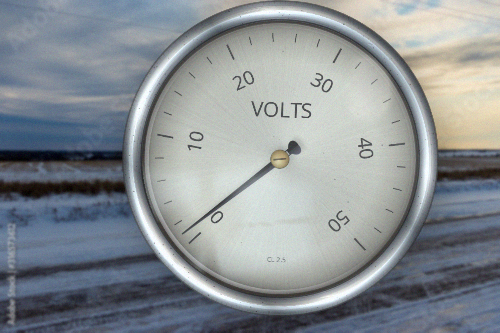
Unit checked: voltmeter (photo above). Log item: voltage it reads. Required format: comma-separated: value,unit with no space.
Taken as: 1,V
